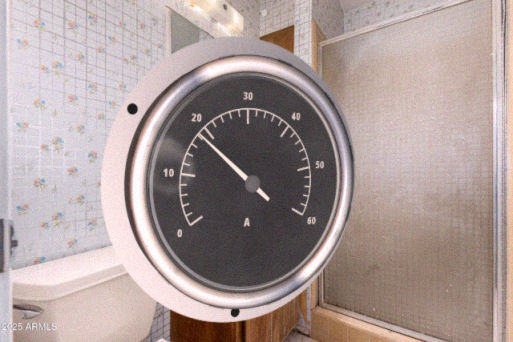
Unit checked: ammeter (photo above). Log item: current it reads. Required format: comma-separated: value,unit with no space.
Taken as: 18,A
